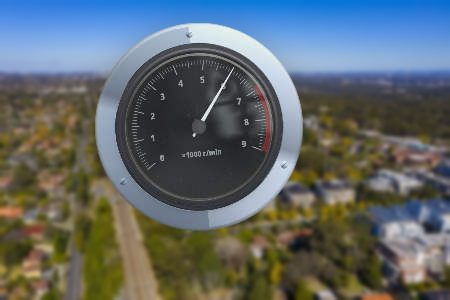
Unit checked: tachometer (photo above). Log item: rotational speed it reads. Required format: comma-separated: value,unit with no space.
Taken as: 6000,rpm
